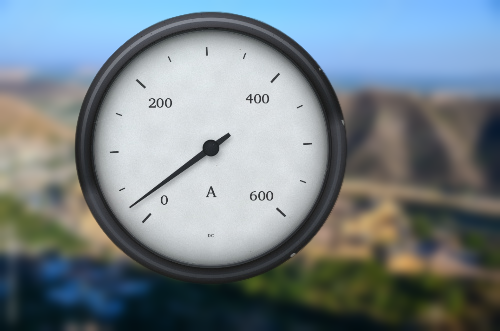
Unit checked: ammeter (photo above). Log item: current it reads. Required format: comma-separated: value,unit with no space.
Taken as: 25,A
